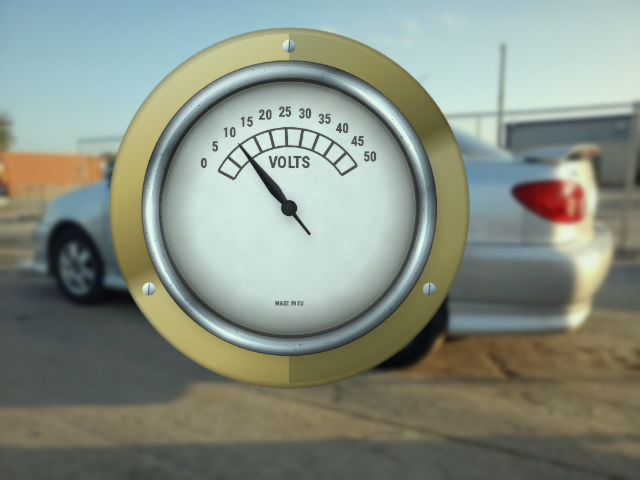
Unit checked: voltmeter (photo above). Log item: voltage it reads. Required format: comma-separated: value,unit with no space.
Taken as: 10,V
